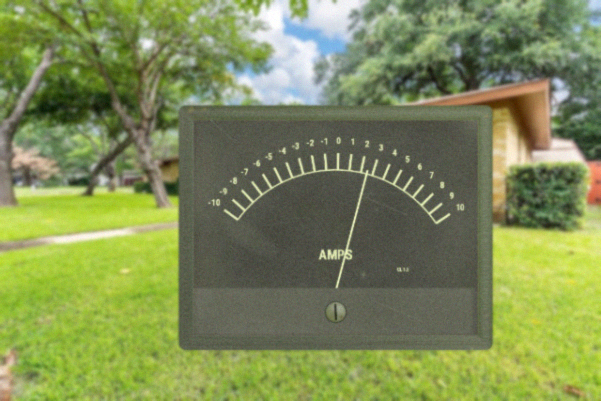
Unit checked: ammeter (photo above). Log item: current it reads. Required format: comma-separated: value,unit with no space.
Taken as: 2.5,A
